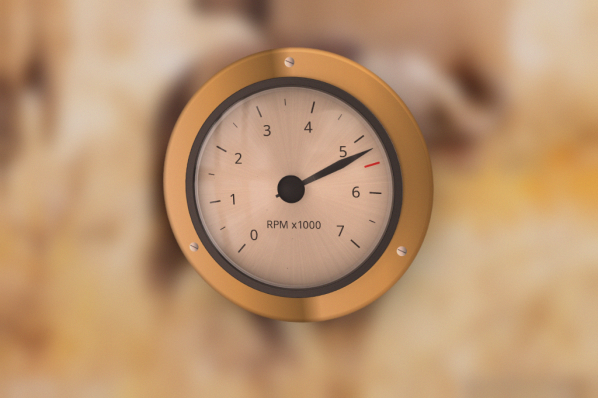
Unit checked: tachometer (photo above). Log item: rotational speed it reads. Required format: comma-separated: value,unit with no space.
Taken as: 5250,rpm
